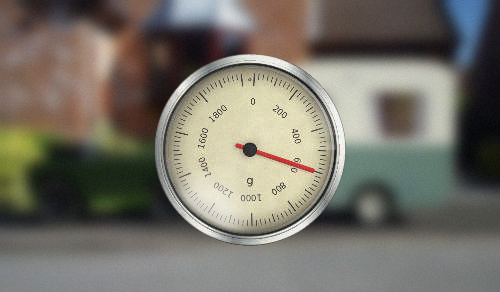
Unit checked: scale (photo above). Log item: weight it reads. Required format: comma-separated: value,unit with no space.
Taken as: 600,g
